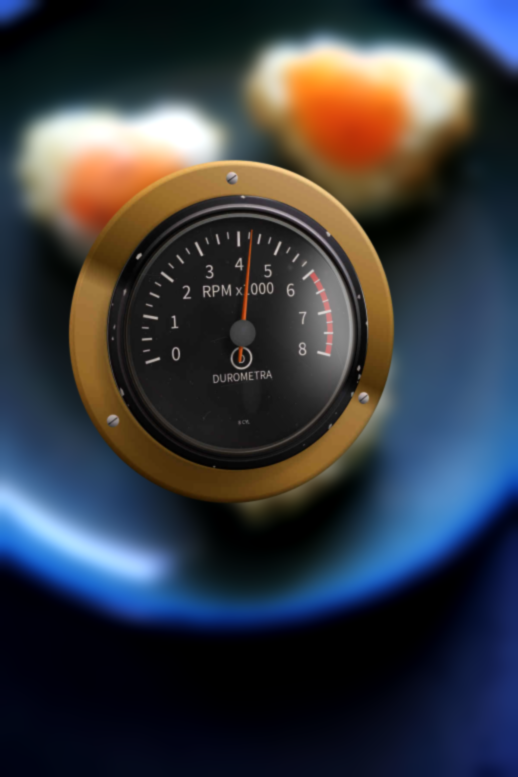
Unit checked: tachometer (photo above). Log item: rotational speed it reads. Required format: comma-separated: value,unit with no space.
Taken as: 4250,rpm
